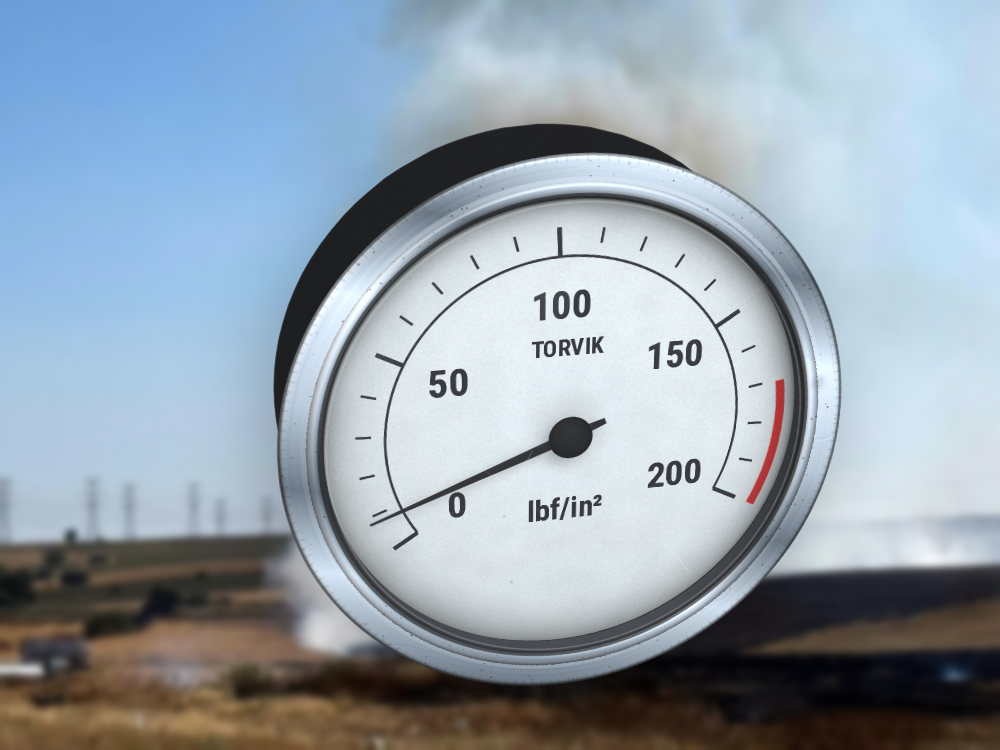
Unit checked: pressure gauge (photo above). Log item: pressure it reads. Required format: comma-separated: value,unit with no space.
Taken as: 10,psi
